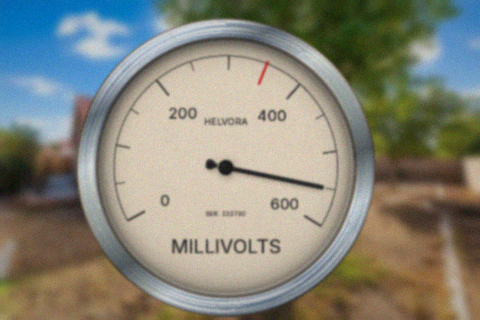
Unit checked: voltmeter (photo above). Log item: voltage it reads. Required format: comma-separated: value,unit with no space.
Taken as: 550,mV
